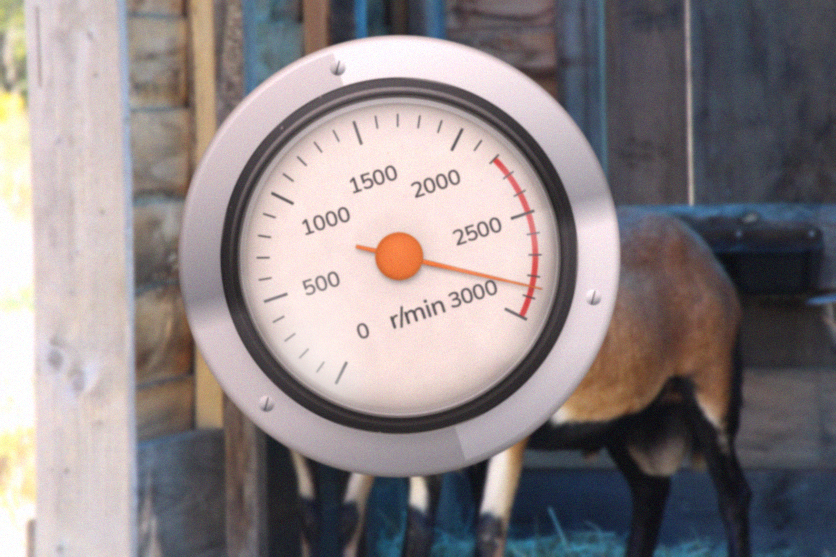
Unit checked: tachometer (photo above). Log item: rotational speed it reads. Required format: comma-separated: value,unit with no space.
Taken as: 2850,rpm
